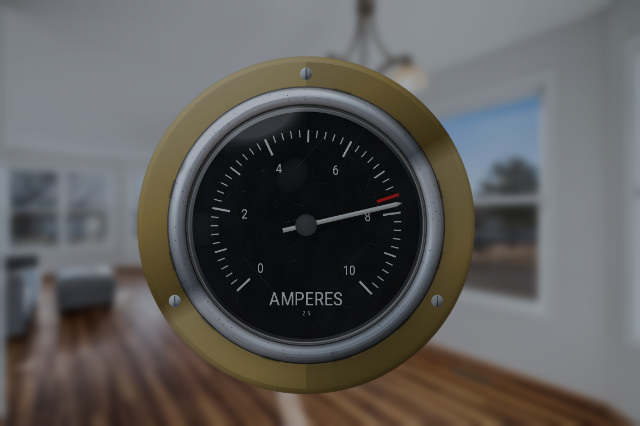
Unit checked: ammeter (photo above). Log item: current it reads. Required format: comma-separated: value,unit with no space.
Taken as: 7.8,A
